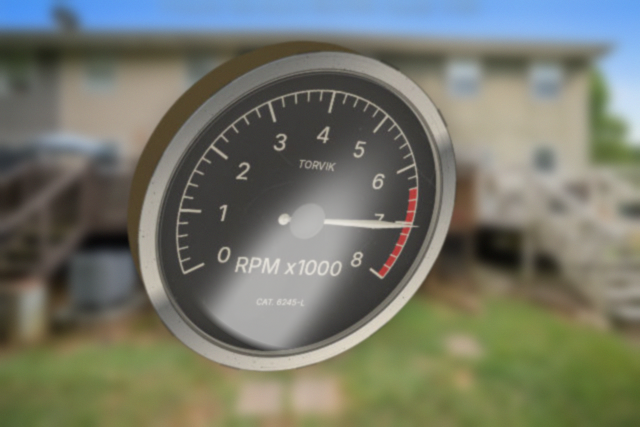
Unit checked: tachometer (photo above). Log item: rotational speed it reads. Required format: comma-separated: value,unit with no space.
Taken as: 7000,rpm
